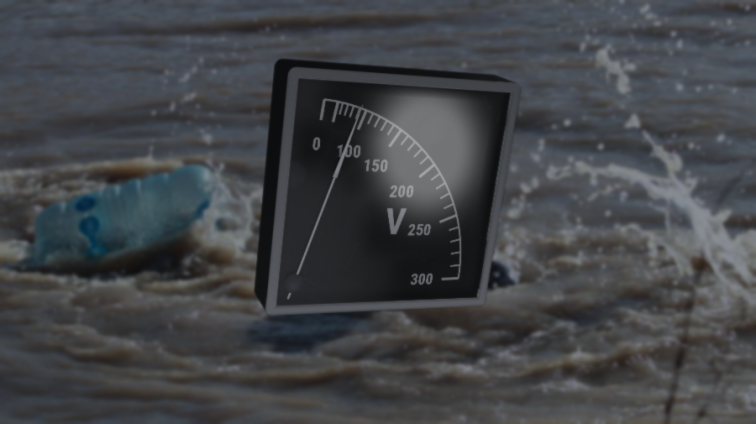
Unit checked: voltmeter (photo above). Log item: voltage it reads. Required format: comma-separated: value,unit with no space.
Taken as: 90,V
